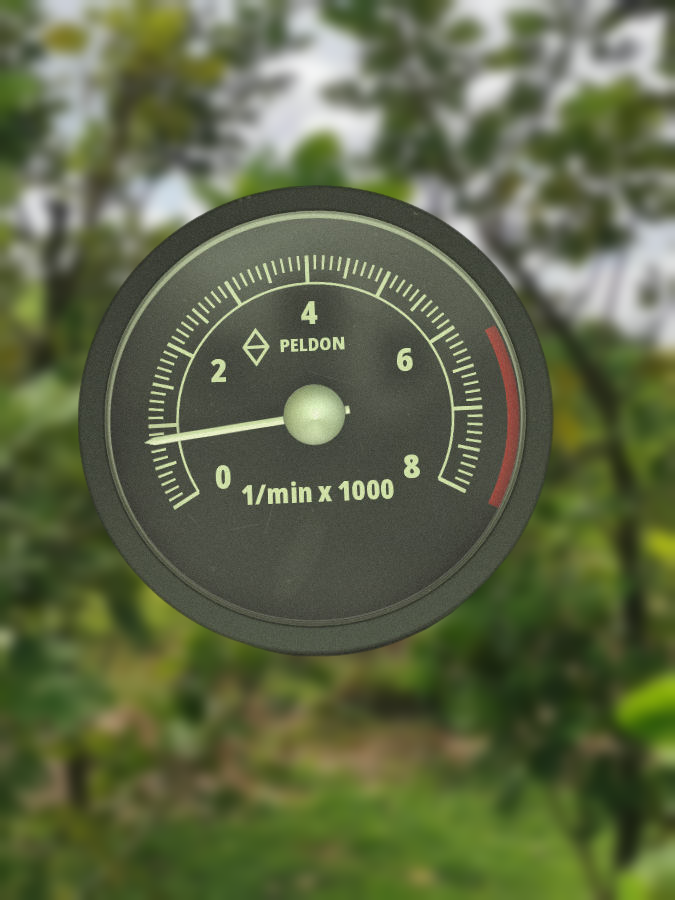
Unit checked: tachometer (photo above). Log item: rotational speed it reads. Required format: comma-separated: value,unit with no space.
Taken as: 800,rpm
